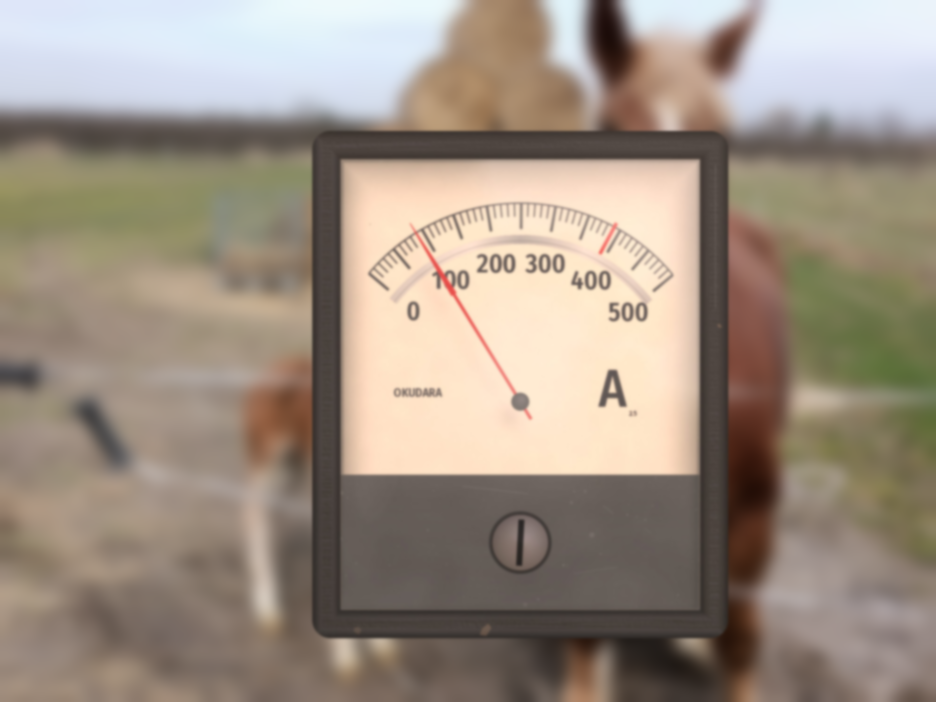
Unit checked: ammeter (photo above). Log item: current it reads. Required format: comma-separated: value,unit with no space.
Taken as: 90,A
